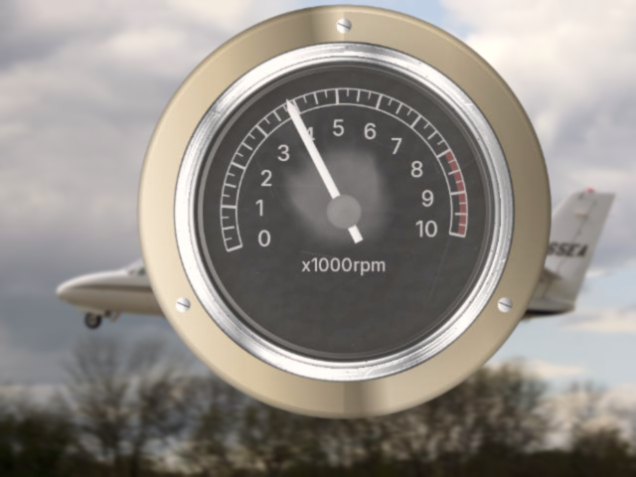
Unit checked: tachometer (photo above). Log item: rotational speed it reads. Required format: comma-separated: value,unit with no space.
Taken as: 3875,rpm
